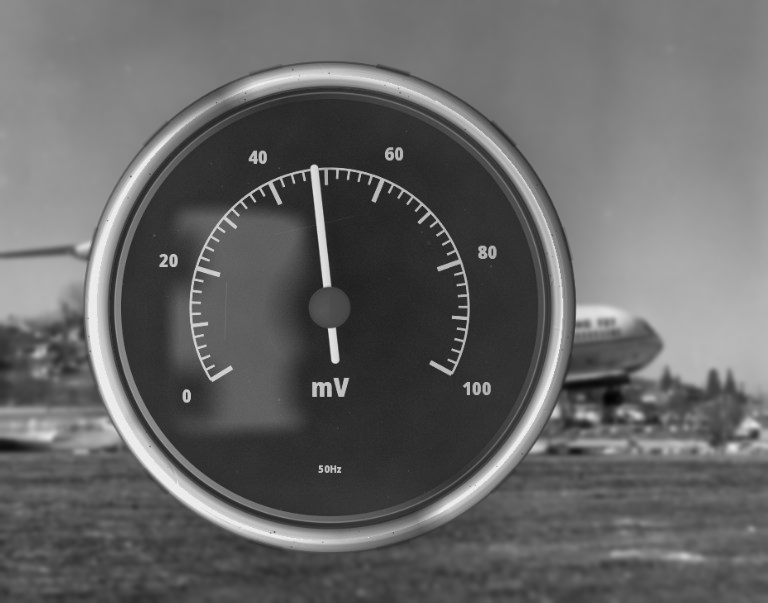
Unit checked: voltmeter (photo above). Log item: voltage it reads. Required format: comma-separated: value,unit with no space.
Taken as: 48,mV
